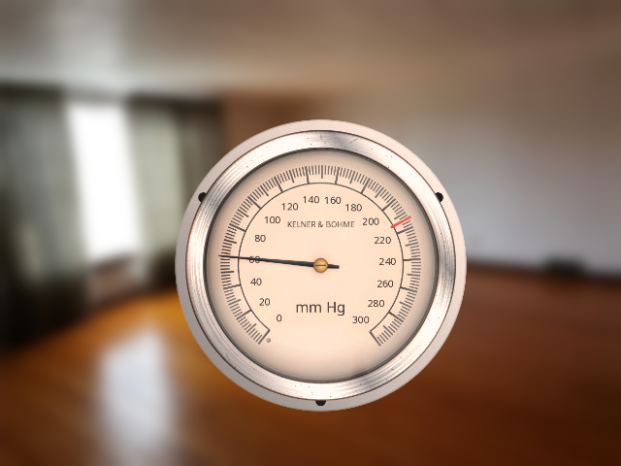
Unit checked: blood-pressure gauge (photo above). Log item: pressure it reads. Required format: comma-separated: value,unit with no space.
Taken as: 60,mmHg
